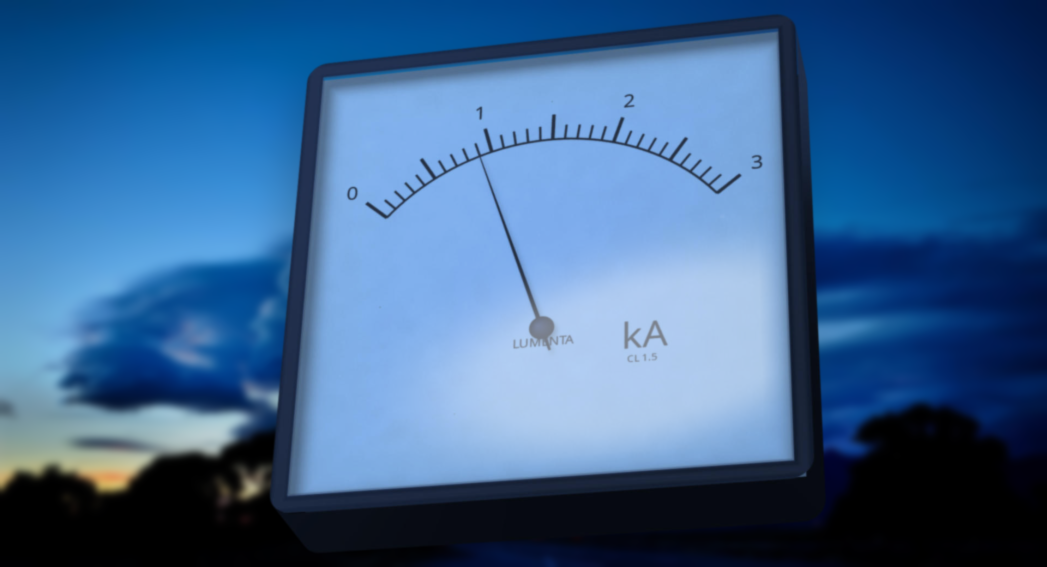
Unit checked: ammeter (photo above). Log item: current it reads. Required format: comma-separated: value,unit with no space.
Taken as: 0.9,kA
